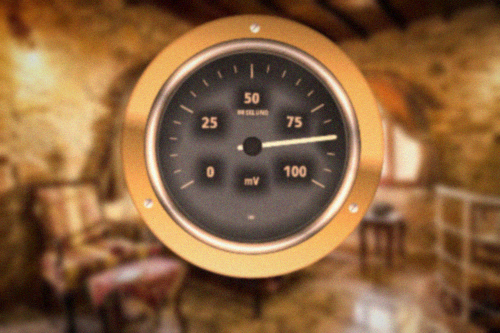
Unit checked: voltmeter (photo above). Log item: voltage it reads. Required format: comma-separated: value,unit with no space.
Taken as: 85,mV
